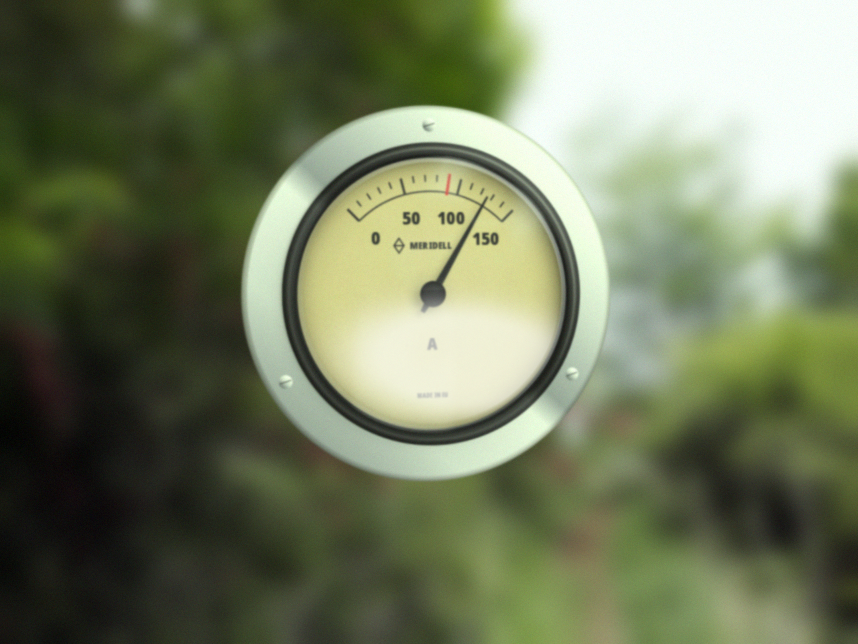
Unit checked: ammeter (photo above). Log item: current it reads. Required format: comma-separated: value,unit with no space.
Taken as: 125,A
